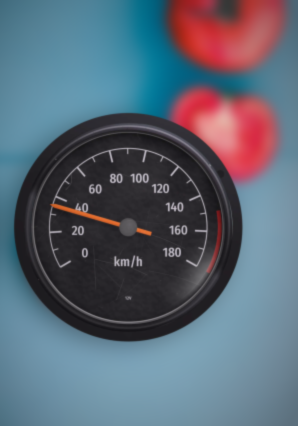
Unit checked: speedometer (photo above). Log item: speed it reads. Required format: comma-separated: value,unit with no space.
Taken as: 35,km/h
